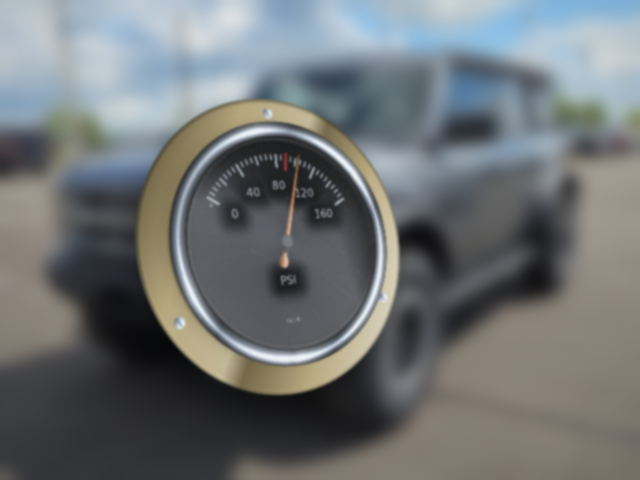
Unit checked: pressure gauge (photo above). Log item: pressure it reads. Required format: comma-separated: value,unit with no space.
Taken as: 100,psi
